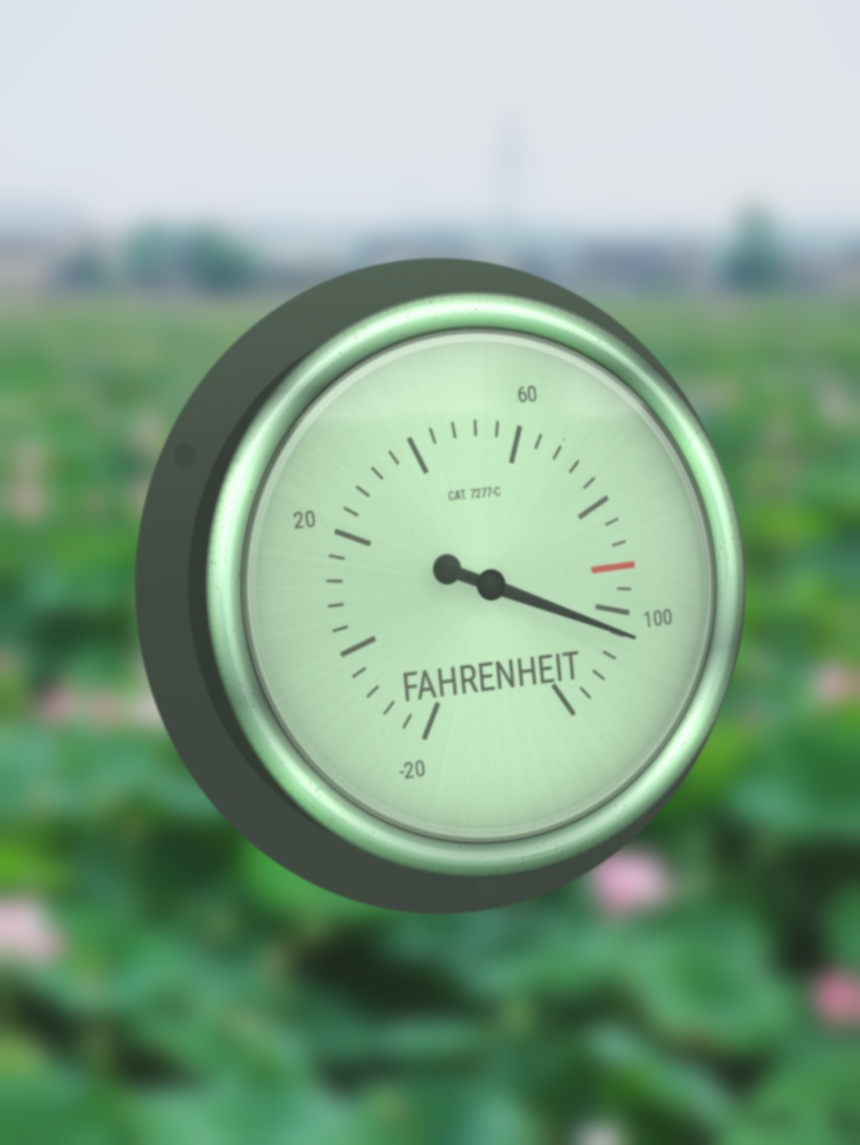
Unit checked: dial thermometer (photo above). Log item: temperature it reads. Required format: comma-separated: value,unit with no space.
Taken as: 104,°F
